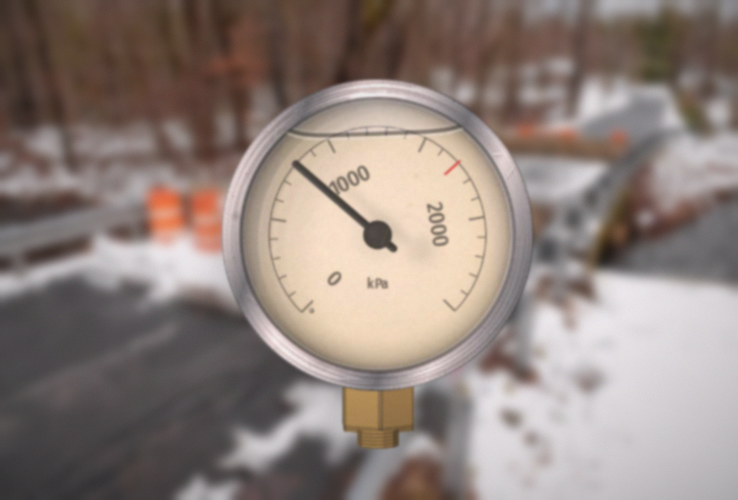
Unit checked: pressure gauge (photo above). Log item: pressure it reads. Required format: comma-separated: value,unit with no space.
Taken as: 800,kPa
